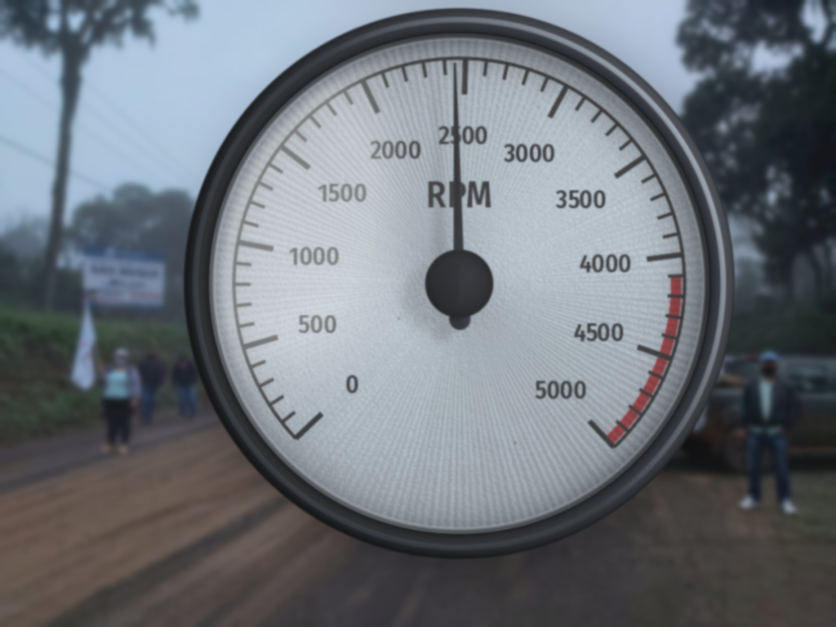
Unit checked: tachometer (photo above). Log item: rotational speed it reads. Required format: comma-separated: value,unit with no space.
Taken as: 2450,rpm
